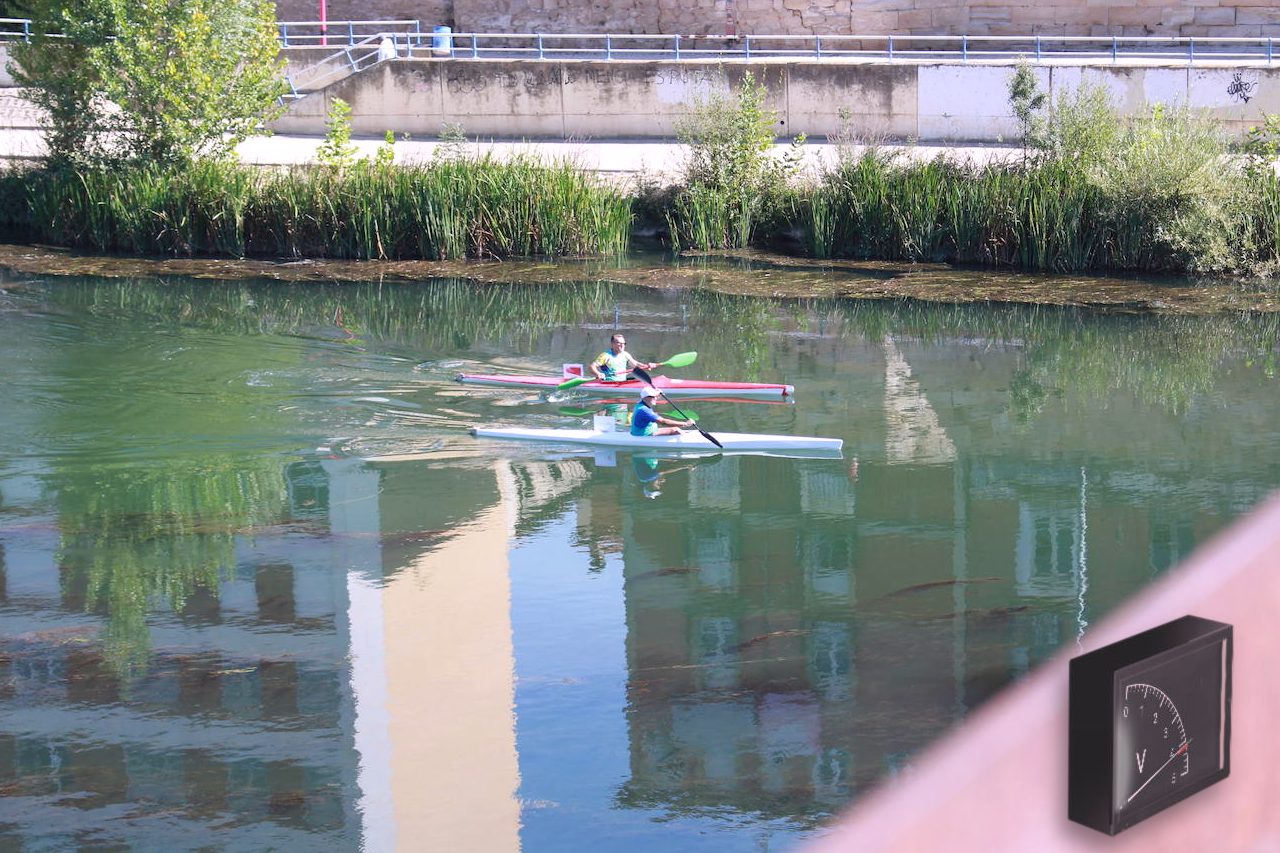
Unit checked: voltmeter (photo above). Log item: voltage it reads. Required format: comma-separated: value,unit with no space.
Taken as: 4,V
